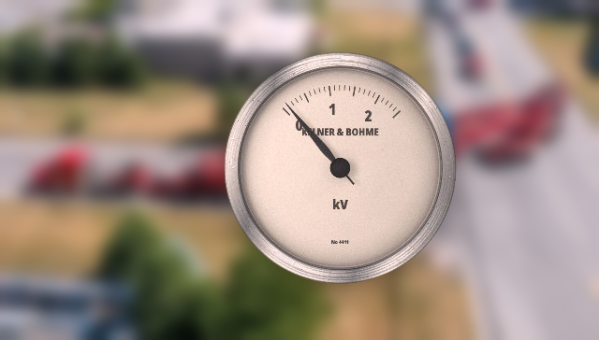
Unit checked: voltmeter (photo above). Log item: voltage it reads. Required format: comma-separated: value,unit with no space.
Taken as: 0.1,kV
